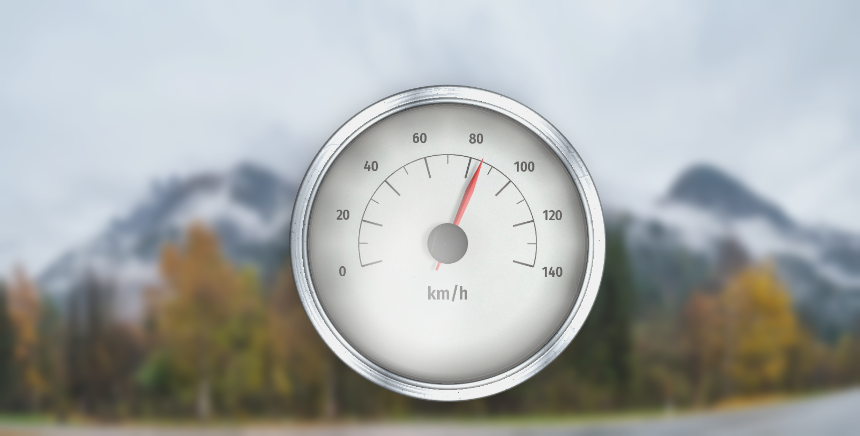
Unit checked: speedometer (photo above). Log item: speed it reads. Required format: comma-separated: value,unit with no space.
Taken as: 85,km/h
